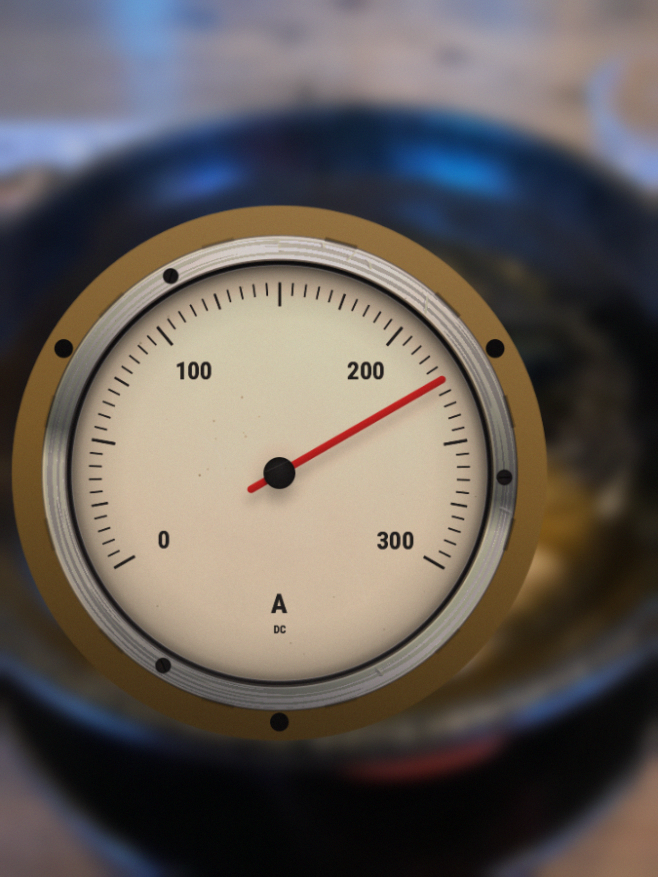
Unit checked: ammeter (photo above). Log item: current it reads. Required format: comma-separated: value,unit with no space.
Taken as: 225,A
